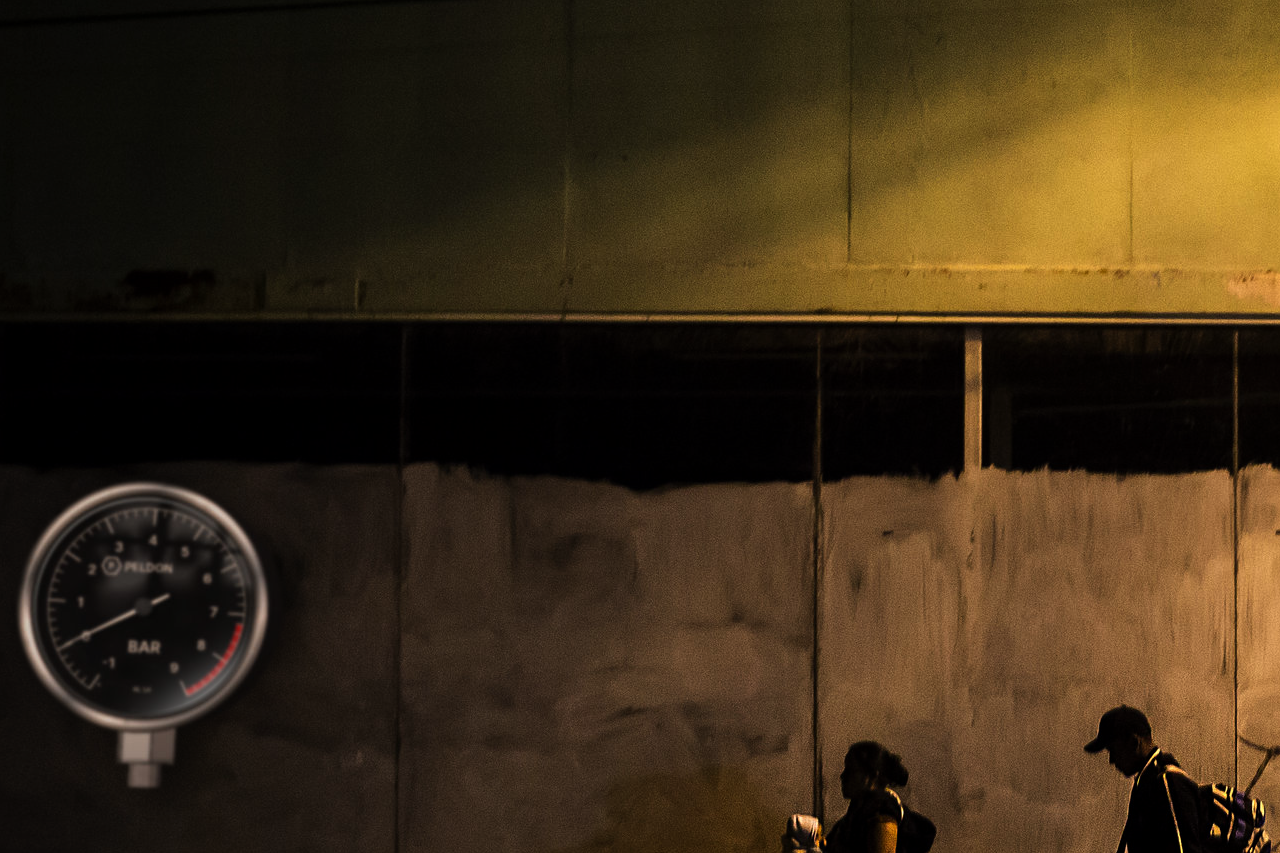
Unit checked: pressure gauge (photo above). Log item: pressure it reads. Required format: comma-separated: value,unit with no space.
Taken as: 0,bar
